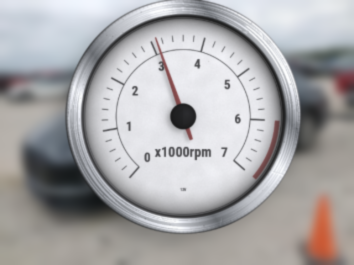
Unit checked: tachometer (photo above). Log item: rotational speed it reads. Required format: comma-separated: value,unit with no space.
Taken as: 3100,rpm
